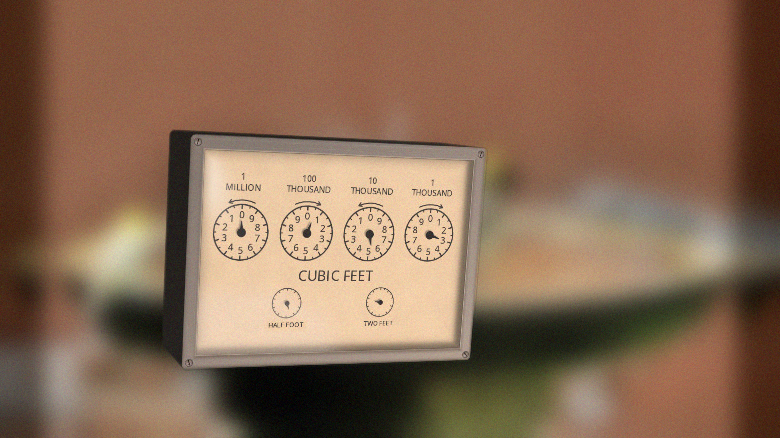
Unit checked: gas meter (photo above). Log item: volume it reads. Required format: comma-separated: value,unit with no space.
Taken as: 5300,ft³
